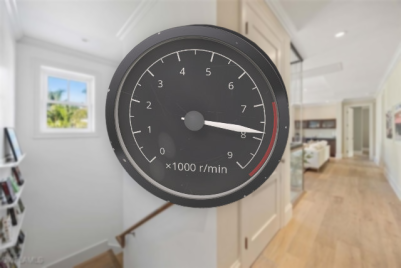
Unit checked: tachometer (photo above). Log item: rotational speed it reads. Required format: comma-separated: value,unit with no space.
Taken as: 7750,rpm
